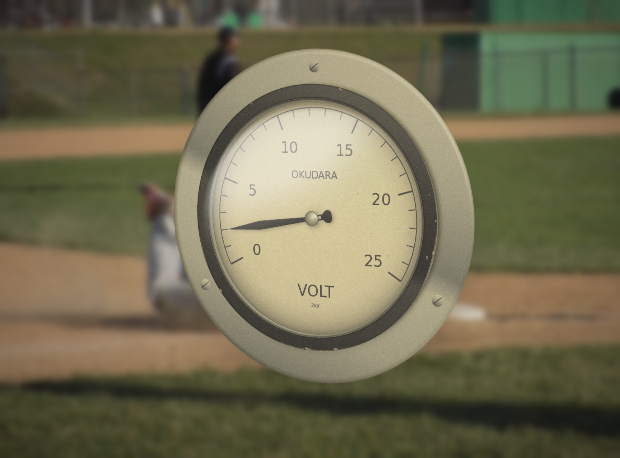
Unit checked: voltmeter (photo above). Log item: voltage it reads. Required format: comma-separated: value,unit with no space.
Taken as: 2,V
